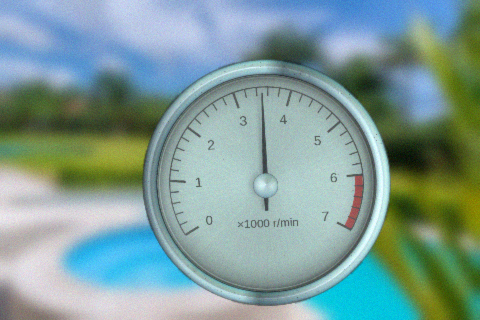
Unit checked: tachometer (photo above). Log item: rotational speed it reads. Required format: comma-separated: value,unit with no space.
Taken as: 3500,rpm
